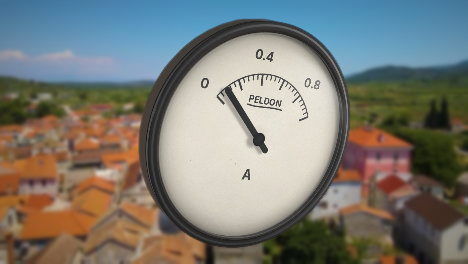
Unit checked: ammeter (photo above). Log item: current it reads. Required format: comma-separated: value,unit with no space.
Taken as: 0.08,A
